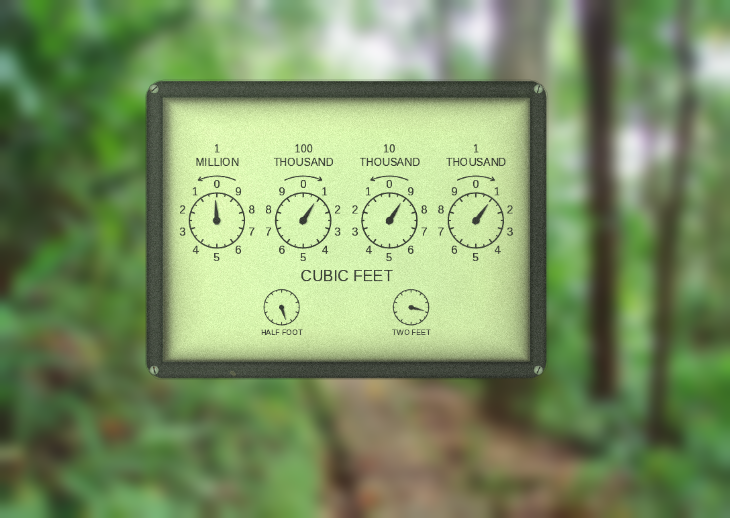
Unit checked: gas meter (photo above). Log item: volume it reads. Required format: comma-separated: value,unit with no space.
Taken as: 9100,ft³
